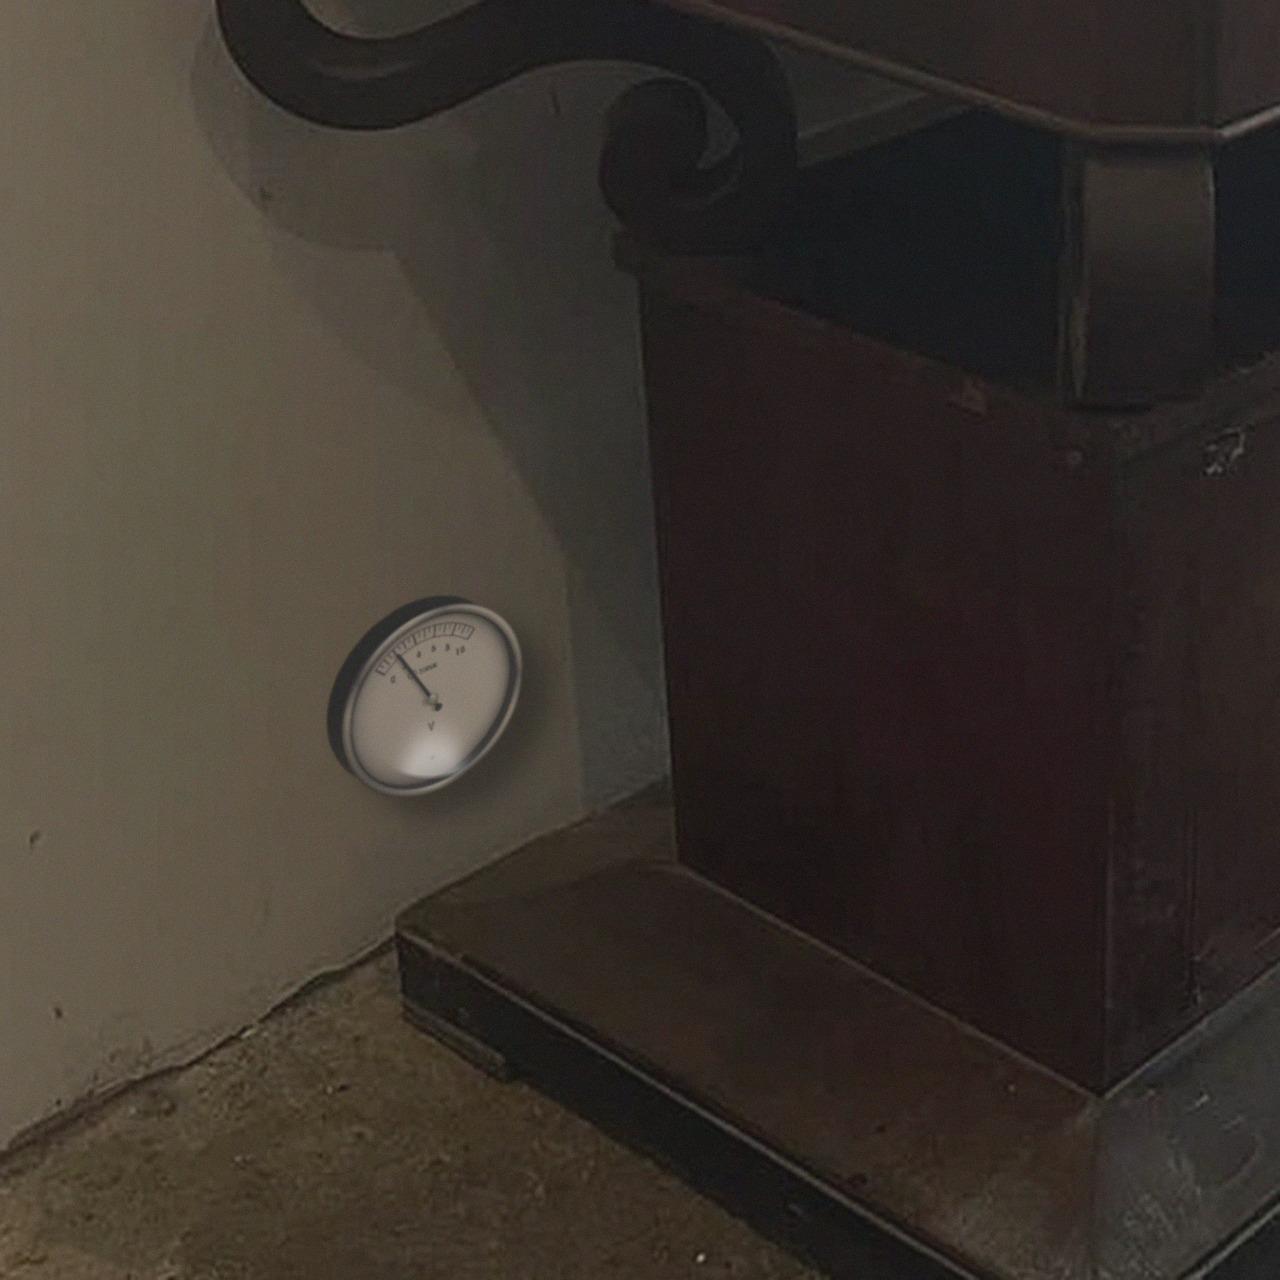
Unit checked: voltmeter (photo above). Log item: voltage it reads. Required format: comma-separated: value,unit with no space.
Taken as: 2,V
